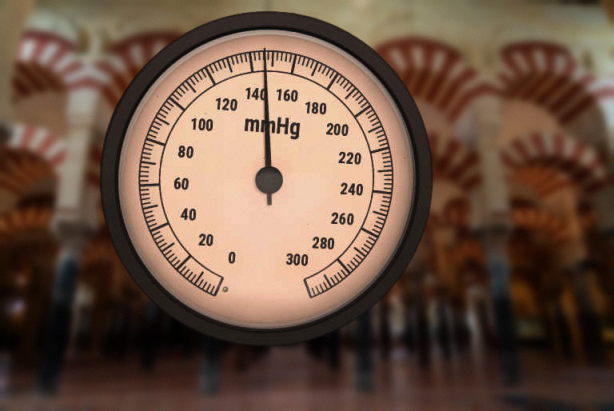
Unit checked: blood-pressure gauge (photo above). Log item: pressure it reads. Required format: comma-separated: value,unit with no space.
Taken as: 146,mmHg
